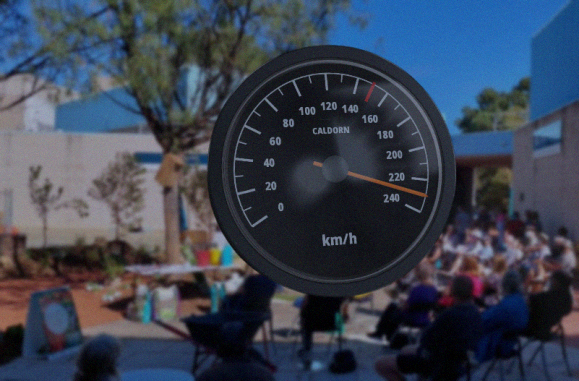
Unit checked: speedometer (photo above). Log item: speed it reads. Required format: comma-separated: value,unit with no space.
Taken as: 230,km/h
